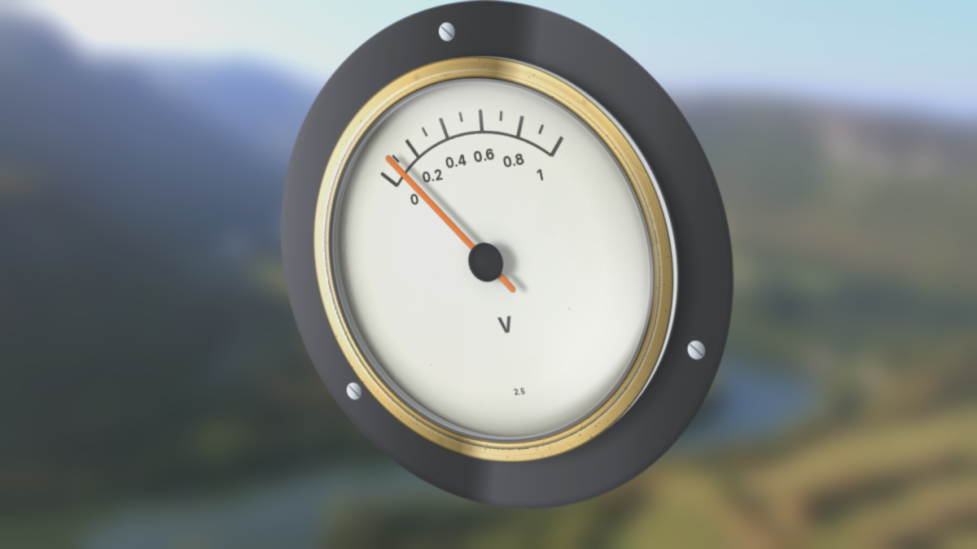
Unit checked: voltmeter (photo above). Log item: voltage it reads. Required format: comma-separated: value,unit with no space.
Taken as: 0.1,V
